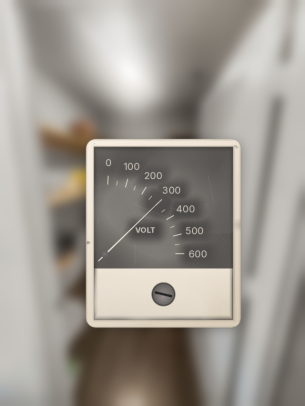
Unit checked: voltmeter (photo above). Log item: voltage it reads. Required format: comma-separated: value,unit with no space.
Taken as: 300,V
